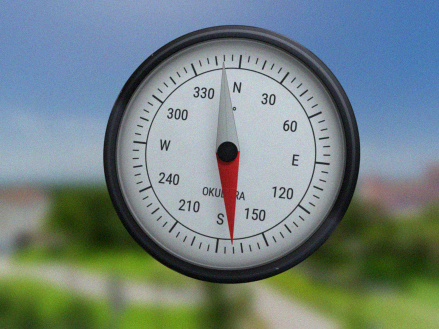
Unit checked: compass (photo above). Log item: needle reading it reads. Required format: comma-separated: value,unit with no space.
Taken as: 170,°
